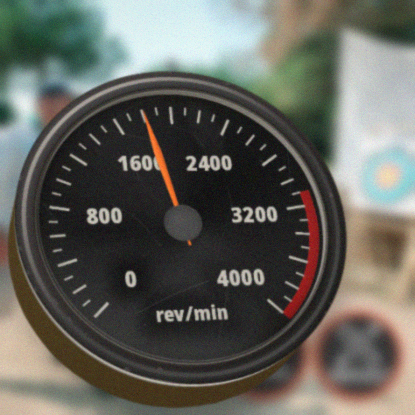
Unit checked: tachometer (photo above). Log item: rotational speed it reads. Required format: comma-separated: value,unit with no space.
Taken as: 1800,rpm
